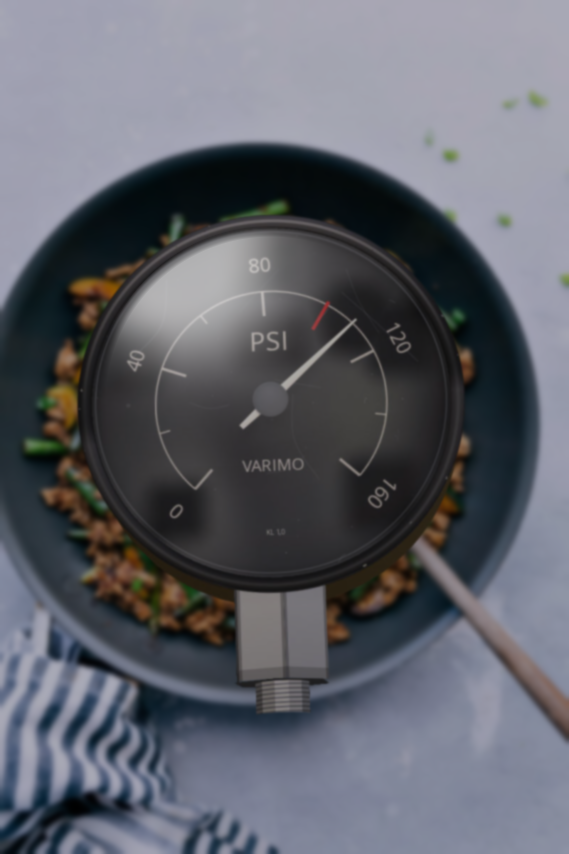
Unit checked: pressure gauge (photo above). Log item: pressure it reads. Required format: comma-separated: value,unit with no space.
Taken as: 110,psi
